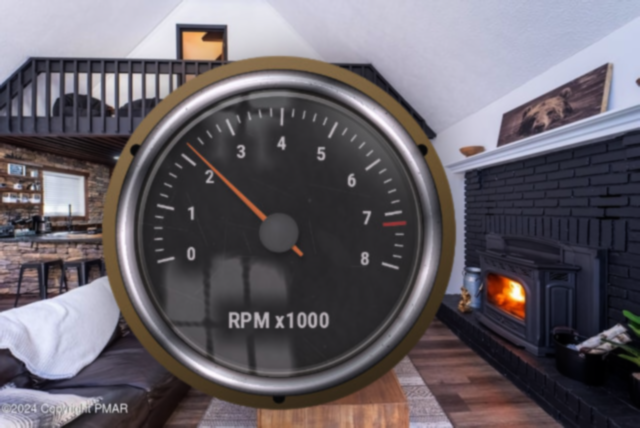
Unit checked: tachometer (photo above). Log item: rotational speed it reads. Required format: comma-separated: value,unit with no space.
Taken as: 2200,rpm
